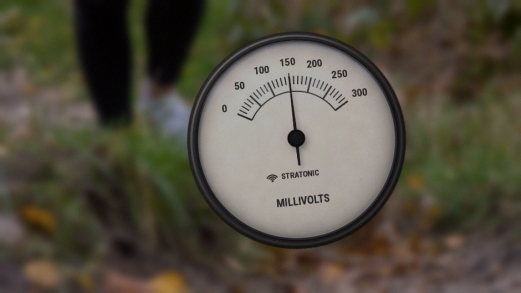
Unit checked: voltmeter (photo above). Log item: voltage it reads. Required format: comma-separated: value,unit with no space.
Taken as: 150,mV
